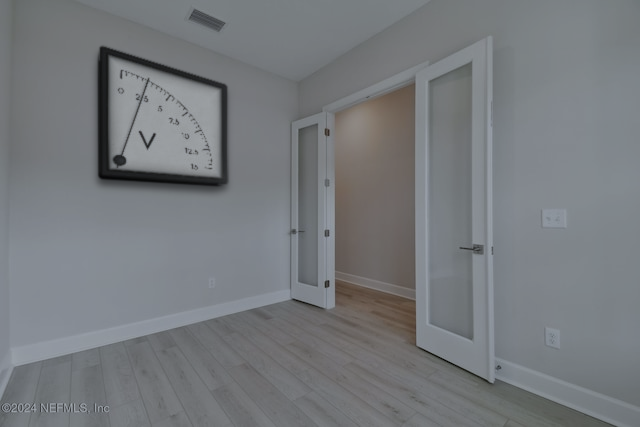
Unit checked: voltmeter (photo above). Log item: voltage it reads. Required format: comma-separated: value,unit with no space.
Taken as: 2.5,V
